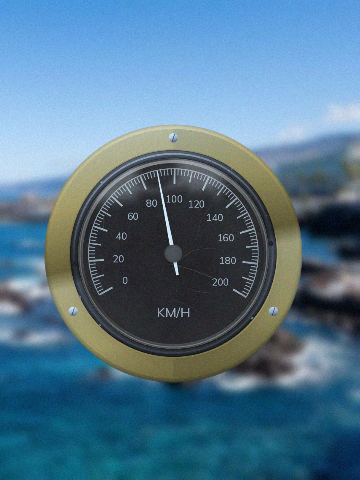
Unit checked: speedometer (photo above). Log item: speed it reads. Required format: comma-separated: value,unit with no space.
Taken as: 90,km/h
